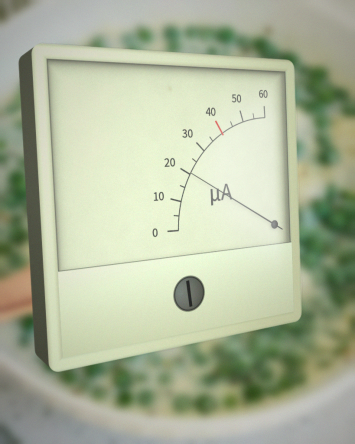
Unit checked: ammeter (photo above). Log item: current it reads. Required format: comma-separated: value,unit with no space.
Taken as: 20,µA
